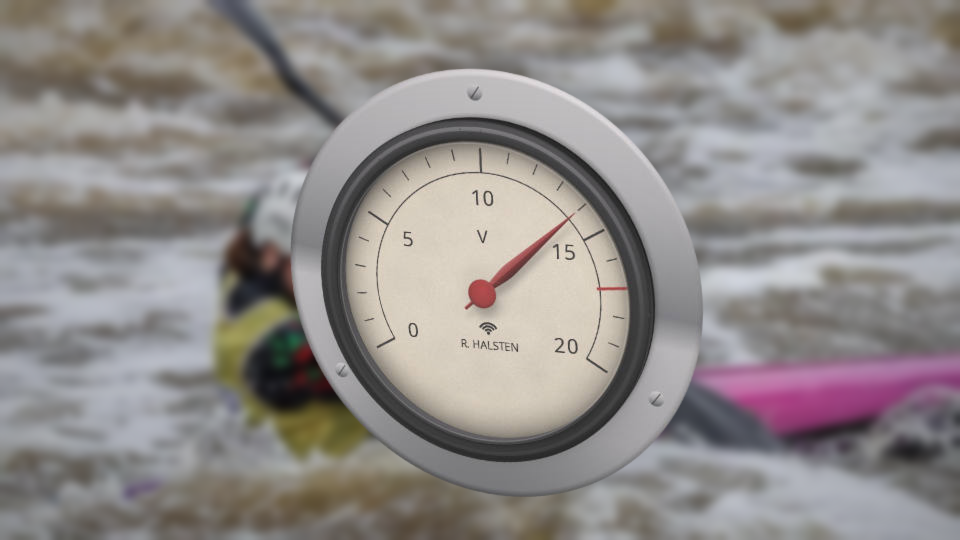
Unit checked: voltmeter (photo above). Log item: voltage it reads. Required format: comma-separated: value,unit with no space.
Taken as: 14,V
